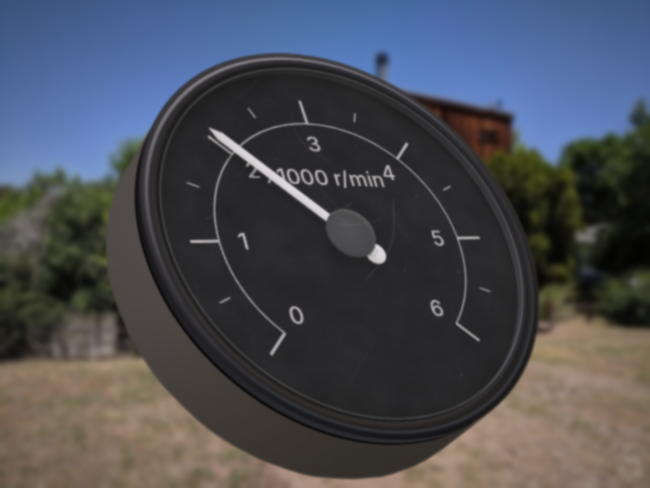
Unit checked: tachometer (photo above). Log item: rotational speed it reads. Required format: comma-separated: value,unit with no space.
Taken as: 2000,rpm
